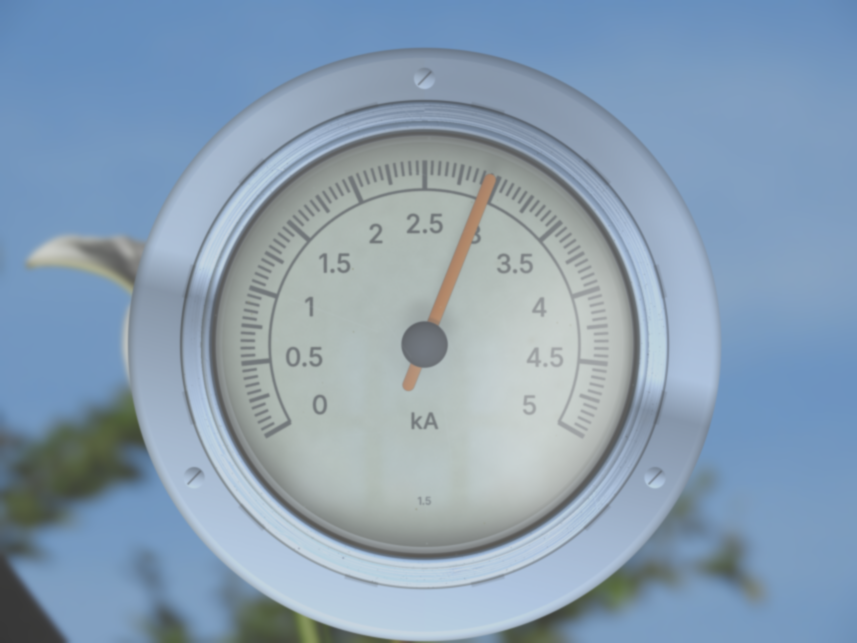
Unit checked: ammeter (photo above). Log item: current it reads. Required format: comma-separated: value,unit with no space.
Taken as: 2.95,kA
